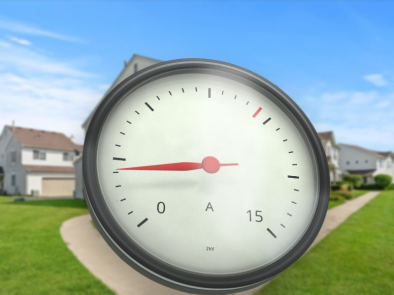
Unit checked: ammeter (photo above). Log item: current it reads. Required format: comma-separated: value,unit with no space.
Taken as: 2,A
